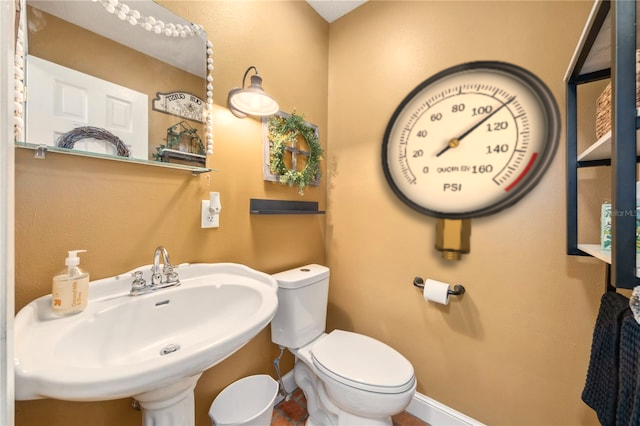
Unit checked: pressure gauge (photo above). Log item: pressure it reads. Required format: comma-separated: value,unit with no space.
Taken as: 110,psi
